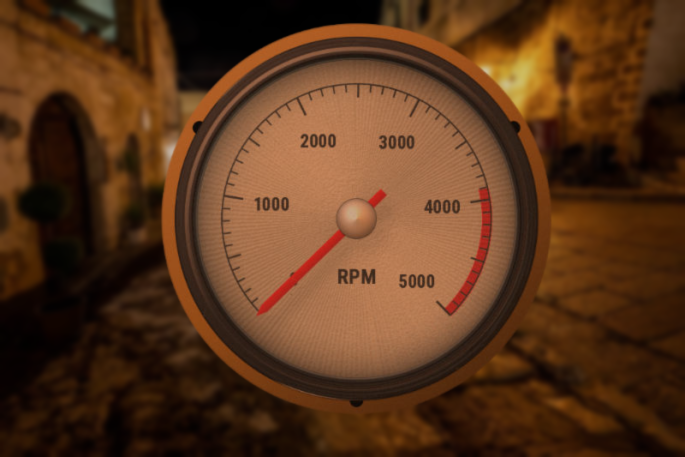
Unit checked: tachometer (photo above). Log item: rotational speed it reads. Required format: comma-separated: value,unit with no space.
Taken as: 0,rpm
